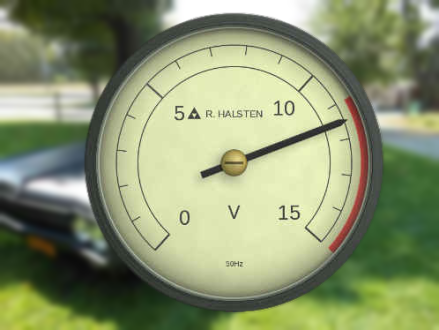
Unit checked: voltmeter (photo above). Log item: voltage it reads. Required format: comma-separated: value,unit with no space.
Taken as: 11.5,V
